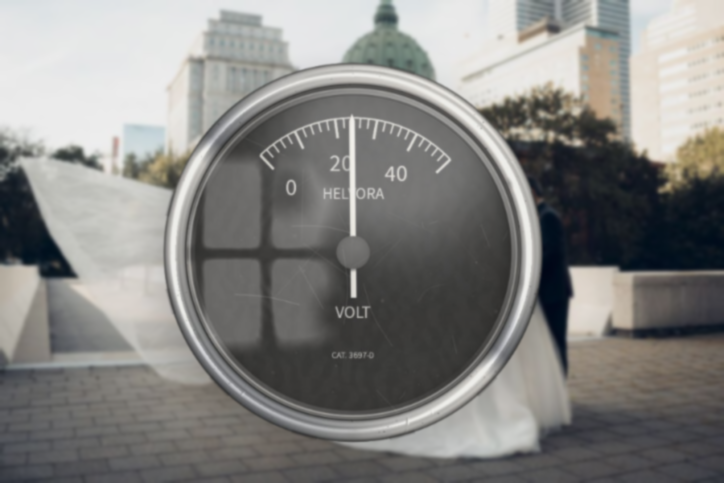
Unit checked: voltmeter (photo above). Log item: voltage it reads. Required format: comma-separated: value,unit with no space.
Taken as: 24,V
